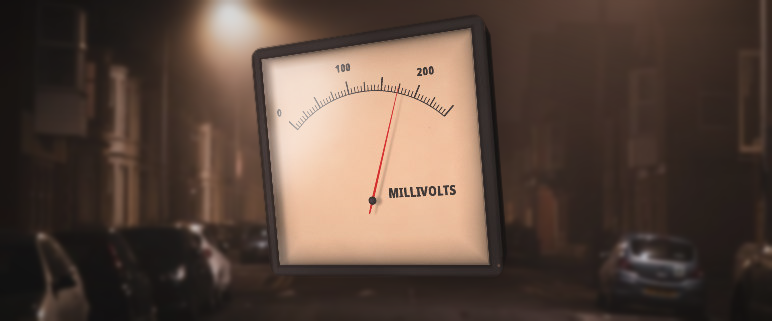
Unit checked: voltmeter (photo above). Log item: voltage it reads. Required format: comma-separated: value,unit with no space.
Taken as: 175,mV
